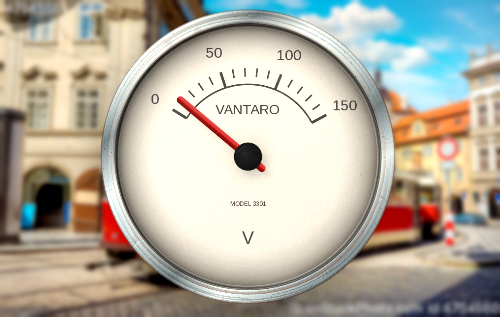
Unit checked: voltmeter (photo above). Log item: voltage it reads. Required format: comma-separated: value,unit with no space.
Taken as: 10,V
